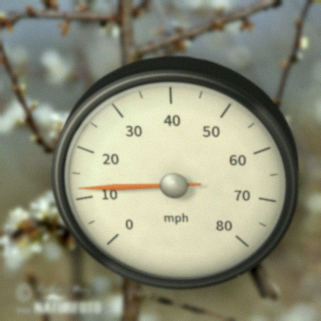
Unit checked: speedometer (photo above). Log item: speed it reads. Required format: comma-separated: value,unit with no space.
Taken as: 12.5,mph
